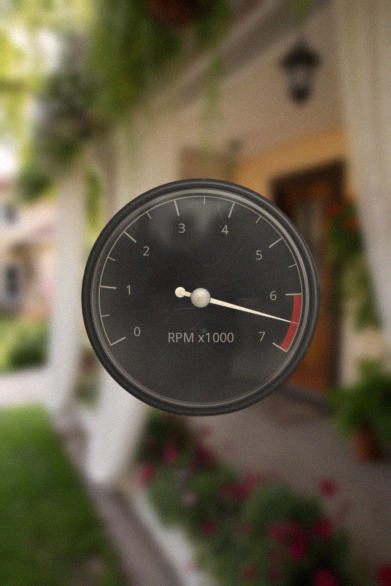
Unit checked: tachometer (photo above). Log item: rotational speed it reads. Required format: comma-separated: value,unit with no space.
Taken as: 6500,rpm
